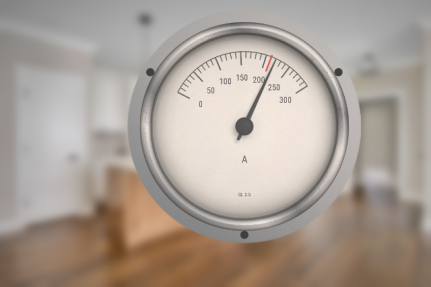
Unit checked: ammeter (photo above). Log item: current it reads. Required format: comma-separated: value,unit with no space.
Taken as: 220,A
